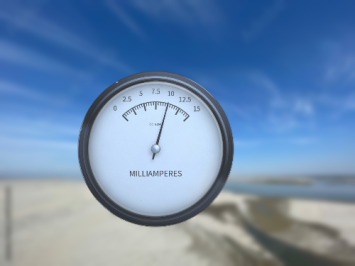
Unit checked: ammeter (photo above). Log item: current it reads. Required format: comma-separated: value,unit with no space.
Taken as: 10,mA
